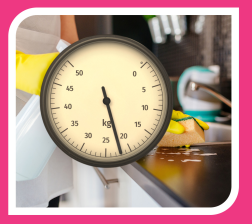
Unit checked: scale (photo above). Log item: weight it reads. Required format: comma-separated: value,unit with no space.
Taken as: 22,kg
